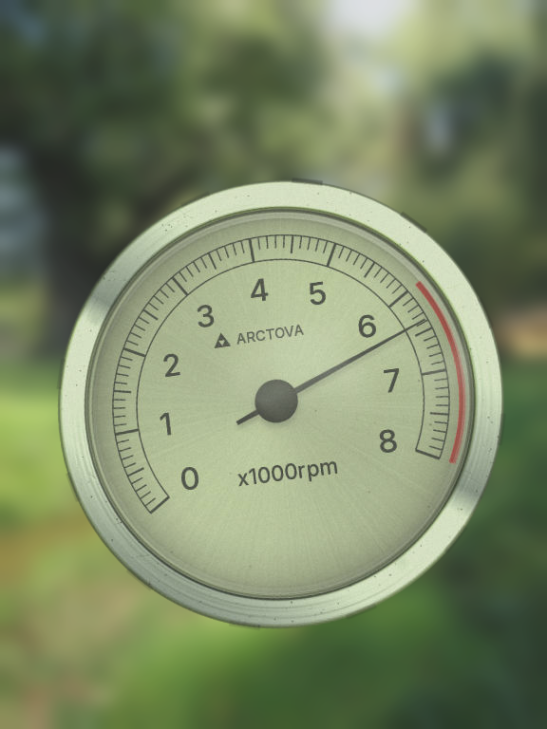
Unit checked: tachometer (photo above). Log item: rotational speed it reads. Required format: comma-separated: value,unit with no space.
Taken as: 6400,rpm
